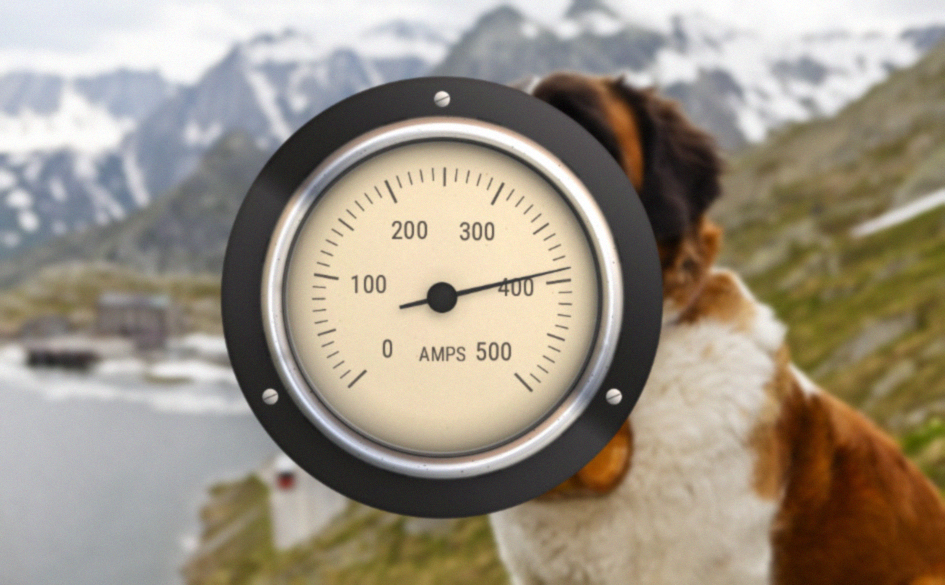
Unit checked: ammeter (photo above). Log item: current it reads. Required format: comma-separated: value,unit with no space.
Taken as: 390,A
